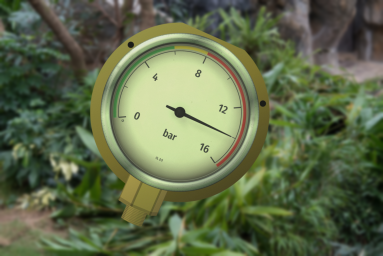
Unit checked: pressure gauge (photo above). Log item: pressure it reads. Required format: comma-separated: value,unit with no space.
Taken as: 14,bar
